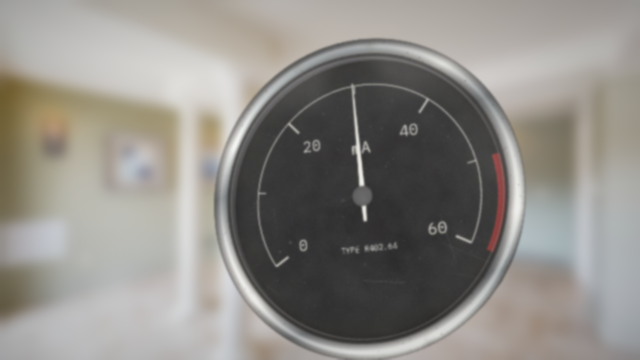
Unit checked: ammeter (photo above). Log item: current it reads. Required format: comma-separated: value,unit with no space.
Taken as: 30,mA
